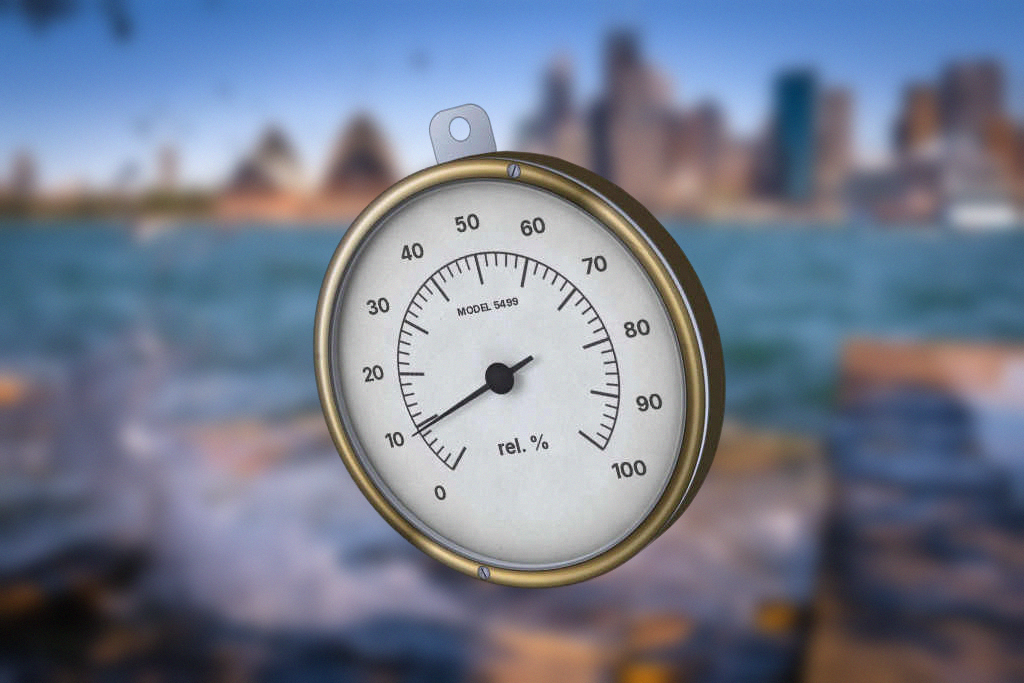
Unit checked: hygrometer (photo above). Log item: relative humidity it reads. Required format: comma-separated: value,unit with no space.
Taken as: 9,%
